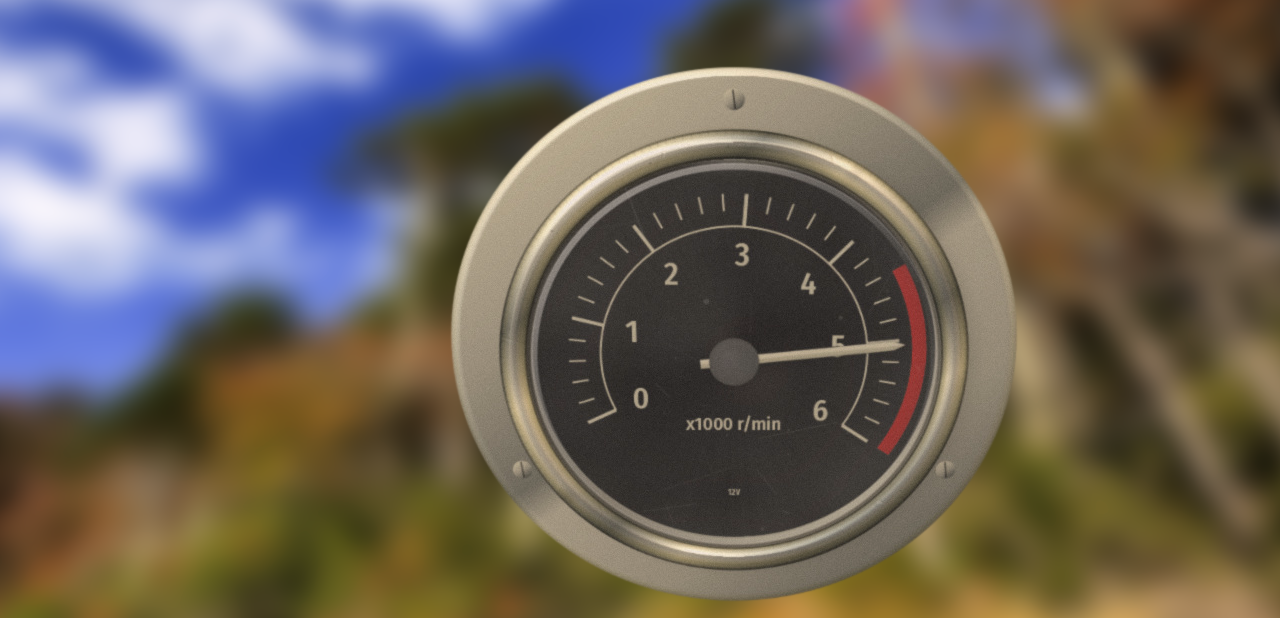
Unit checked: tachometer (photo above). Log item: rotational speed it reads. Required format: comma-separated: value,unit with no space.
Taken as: 5000,rpm
